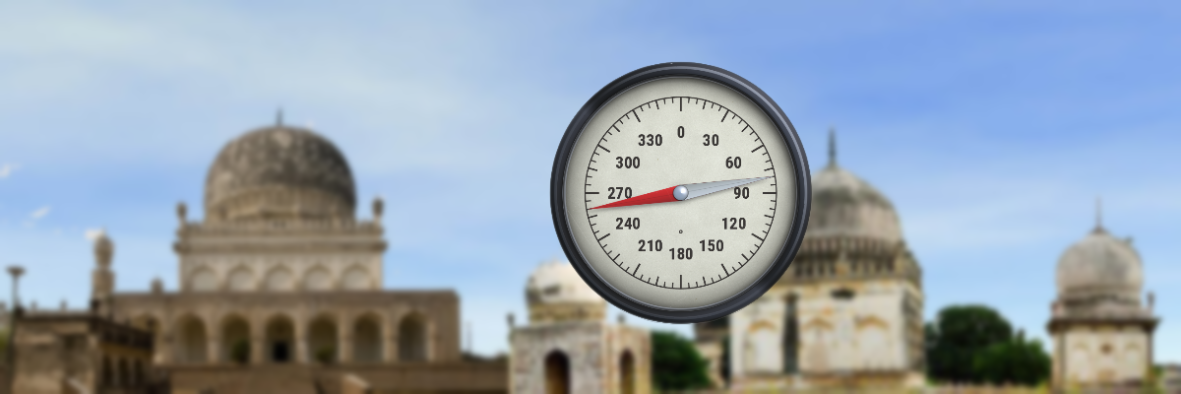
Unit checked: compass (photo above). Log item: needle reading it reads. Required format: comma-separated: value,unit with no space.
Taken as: 260,°
